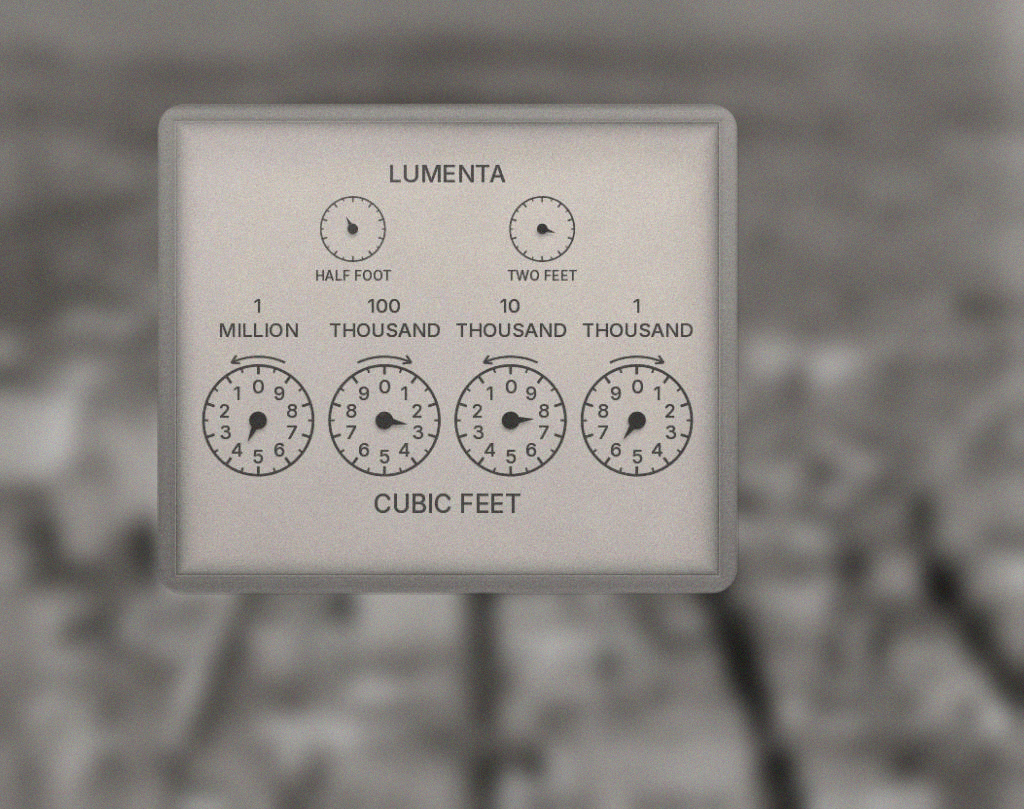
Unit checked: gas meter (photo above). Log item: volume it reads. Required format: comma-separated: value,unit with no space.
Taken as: 427600,ft³
